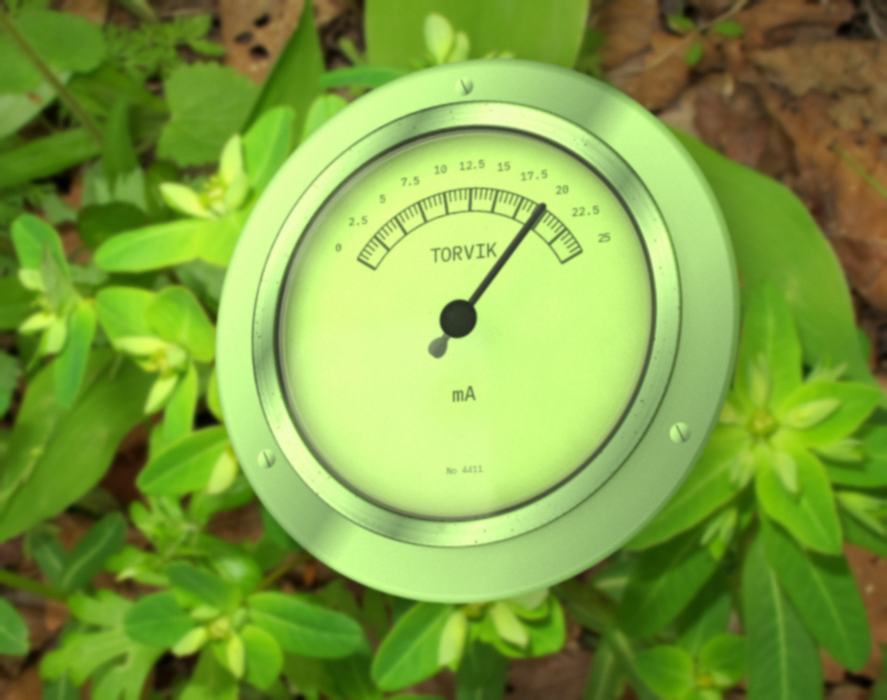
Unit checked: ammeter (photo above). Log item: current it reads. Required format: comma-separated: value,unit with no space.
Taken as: 20,mA
